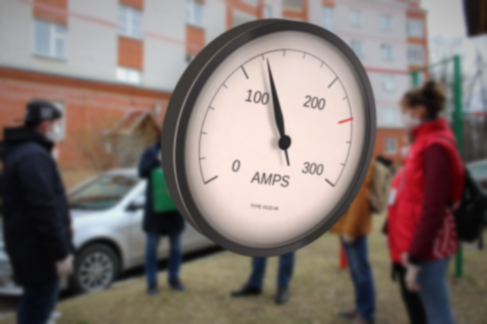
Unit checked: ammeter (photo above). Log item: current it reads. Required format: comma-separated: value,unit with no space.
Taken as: 120,A
